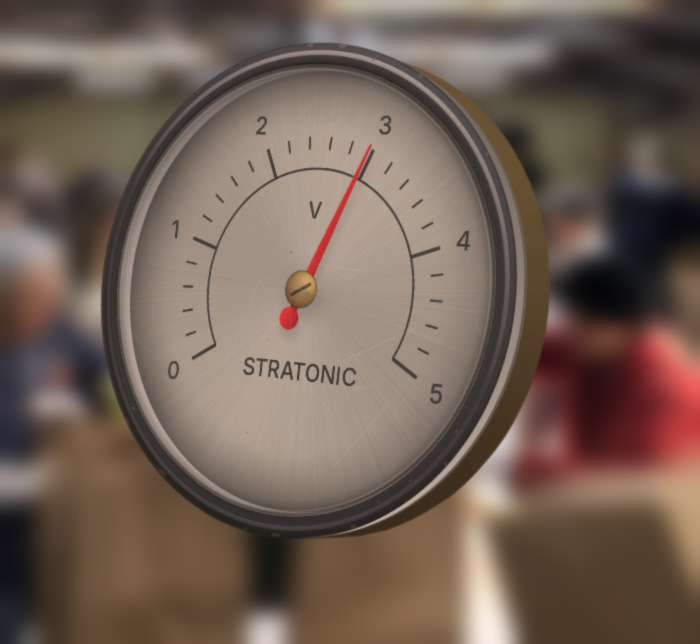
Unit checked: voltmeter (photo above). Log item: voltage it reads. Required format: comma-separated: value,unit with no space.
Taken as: 3,V
